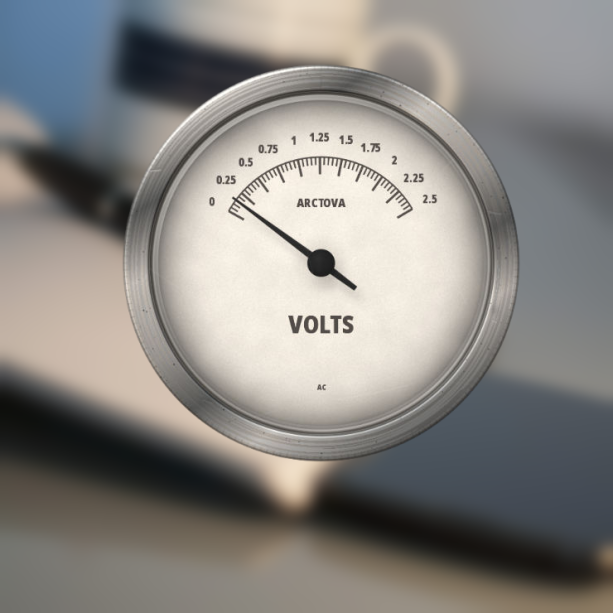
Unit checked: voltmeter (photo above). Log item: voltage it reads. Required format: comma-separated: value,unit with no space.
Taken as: 0.15,V
